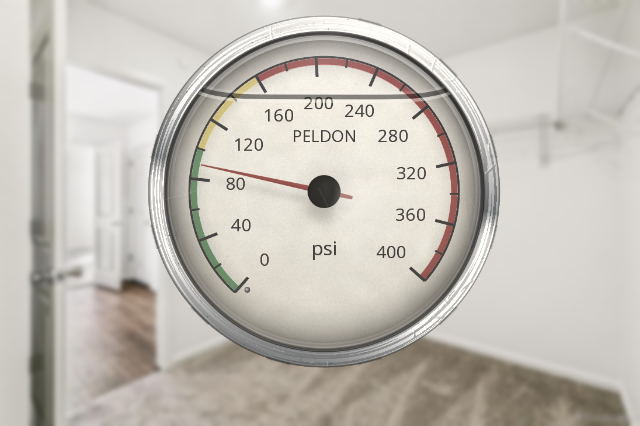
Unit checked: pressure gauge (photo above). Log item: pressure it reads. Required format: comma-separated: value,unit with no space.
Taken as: 90,psi
